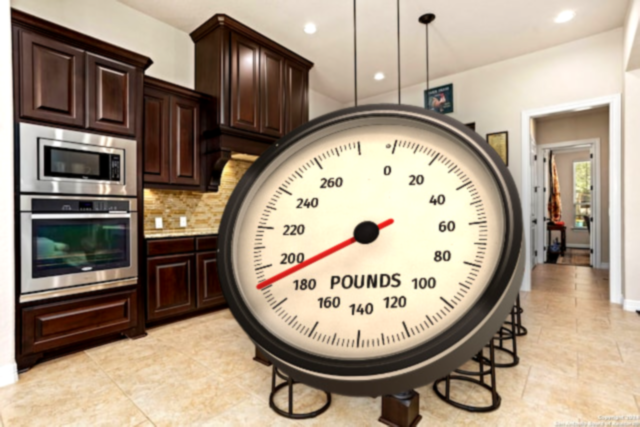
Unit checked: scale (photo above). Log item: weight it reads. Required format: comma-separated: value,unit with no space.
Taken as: 190,lb
